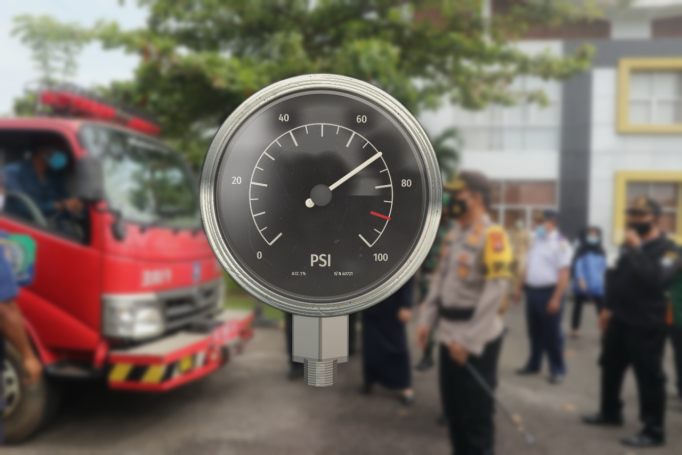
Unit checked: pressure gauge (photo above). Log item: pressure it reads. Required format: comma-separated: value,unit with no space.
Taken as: 70,psi
